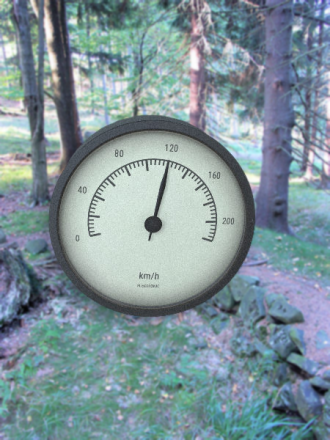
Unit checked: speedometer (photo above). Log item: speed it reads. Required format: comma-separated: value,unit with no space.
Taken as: 120,km/h
